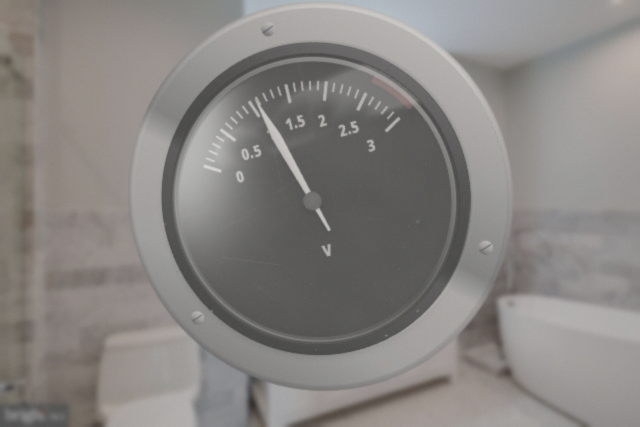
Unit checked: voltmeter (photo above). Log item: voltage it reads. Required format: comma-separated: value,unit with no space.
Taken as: 1.1,V
